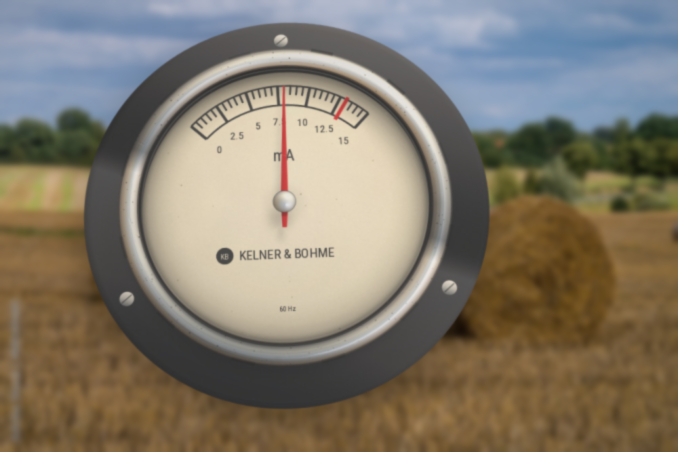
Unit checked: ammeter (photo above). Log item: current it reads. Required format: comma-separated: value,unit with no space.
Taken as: 8,mA
